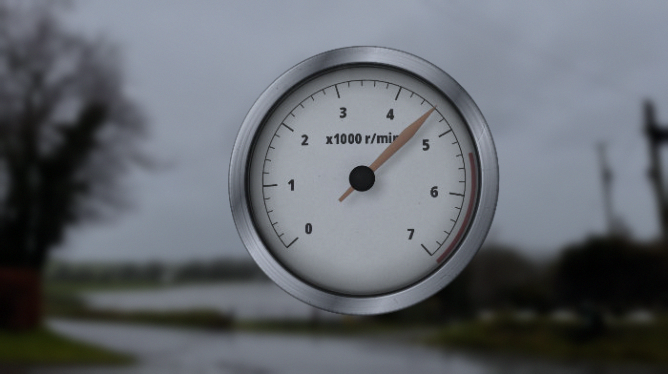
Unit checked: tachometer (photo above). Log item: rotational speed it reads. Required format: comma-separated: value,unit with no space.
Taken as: 4600,rpm
